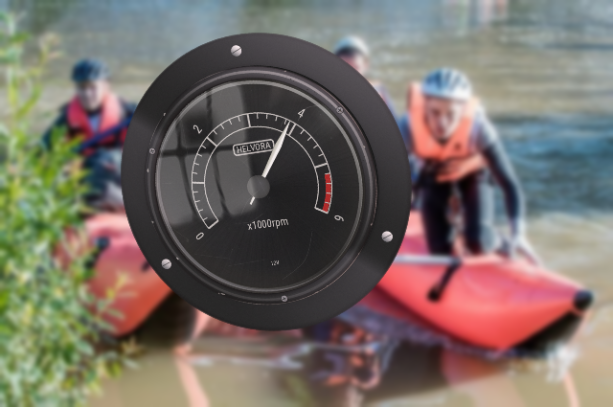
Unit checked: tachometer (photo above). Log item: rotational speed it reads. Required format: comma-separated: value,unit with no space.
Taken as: 3900,rpm
